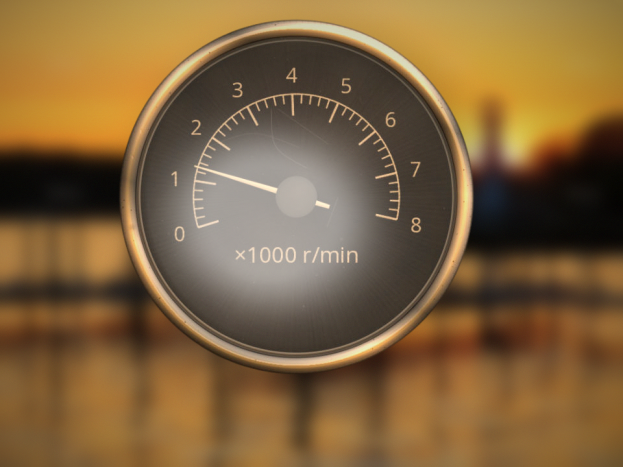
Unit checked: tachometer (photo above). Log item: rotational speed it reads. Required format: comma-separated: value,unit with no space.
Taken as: 1300,rpm
